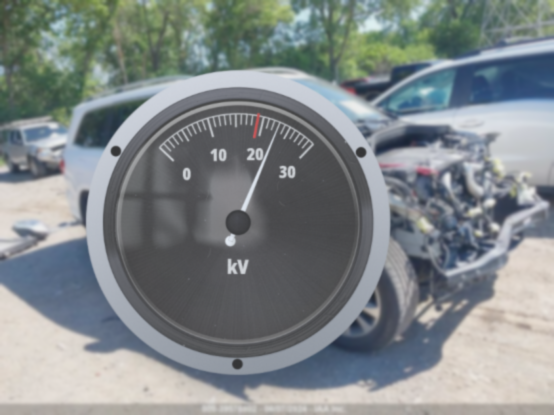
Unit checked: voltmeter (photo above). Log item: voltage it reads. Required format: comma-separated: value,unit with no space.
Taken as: 23,kV
